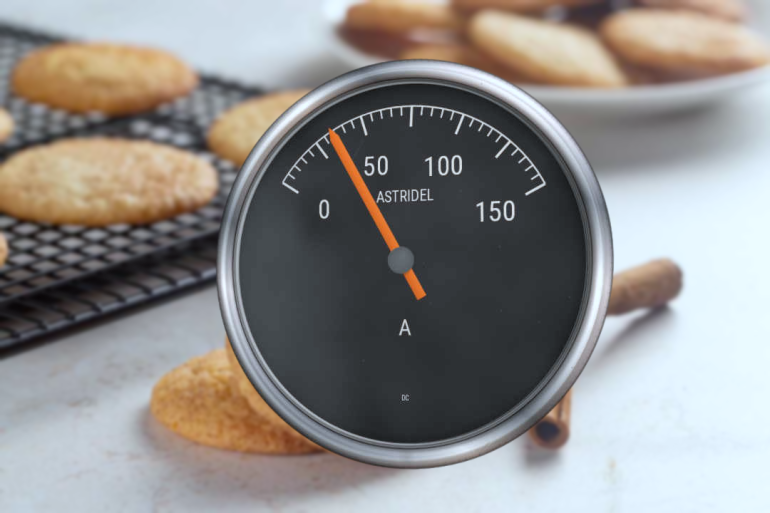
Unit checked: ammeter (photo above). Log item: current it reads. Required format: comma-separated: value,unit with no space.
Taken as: 35,A
